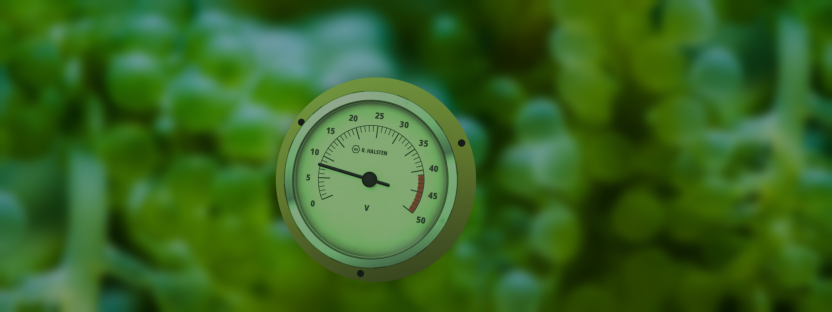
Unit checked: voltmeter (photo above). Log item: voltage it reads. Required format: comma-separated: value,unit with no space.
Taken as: 8,V
